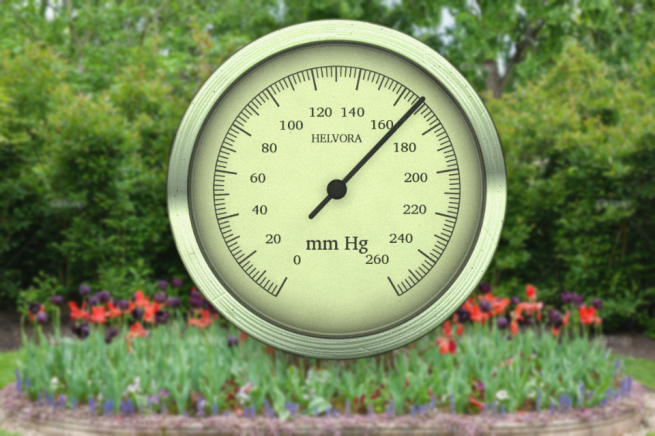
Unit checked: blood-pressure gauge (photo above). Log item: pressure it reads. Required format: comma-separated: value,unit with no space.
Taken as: 168,mmHg
